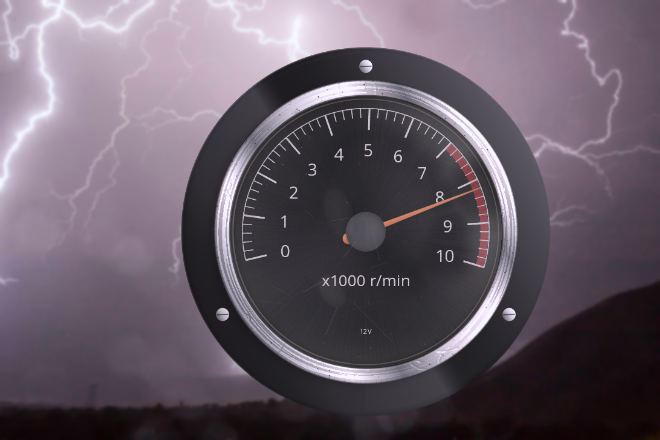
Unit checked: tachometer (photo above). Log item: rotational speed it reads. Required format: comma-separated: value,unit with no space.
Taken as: 8200,rpm
